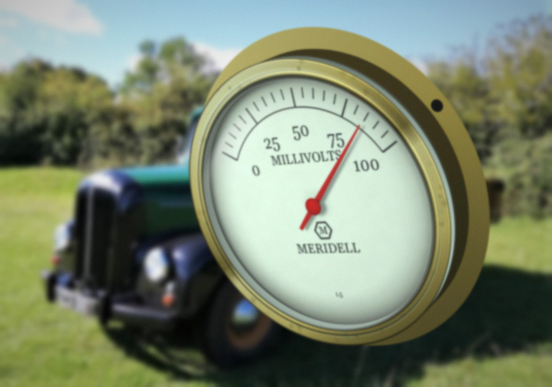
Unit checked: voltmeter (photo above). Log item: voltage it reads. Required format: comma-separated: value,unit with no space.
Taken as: 85,mV
